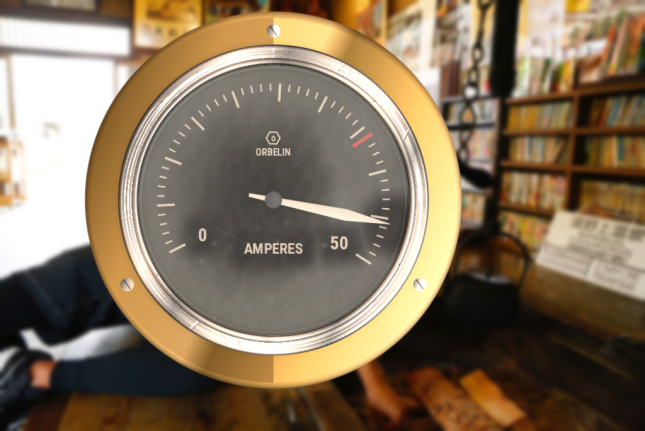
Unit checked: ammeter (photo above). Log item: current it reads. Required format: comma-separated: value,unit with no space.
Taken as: 45.5,A
